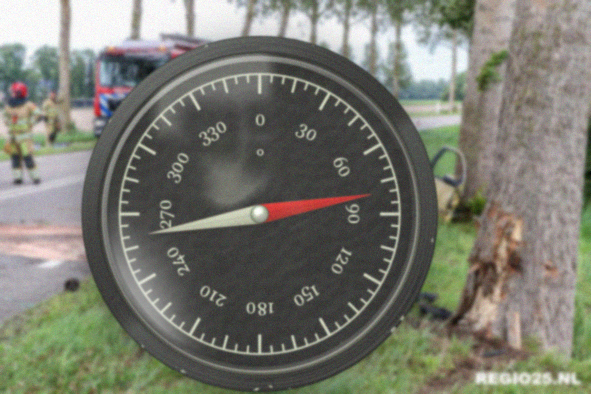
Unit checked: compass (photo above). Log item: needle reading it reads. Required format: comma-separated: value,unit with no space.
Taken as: 80,°
